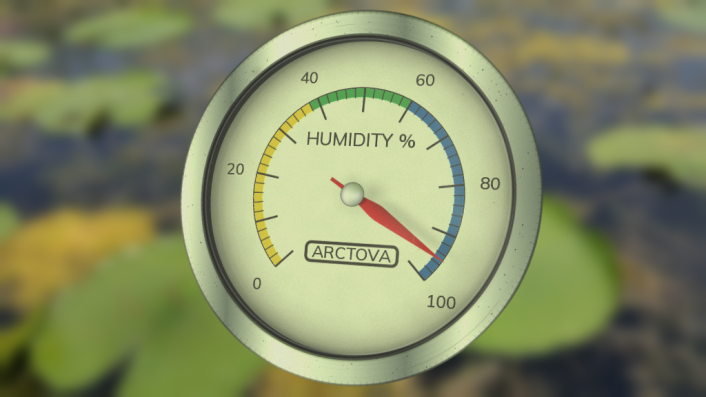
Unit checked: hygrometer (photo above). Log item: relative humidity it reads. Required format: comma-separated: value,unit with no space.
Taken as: 95,%
